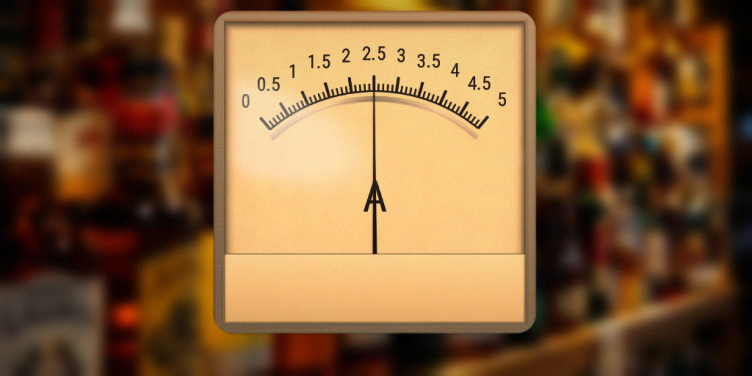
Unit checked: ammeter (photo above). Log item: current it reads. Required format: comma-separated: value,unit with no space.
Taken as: 2.5,A
